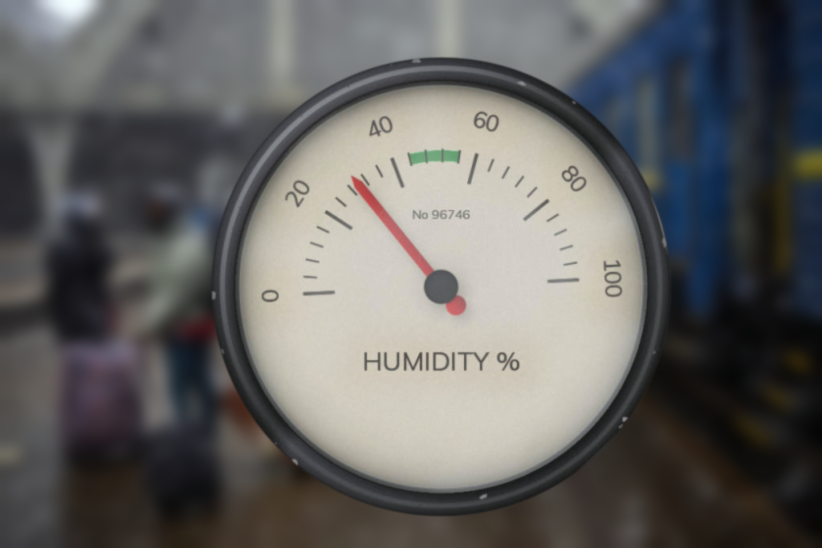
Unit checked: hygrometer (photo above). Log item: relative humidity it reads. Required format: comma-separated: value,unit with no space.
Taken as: 30,%
